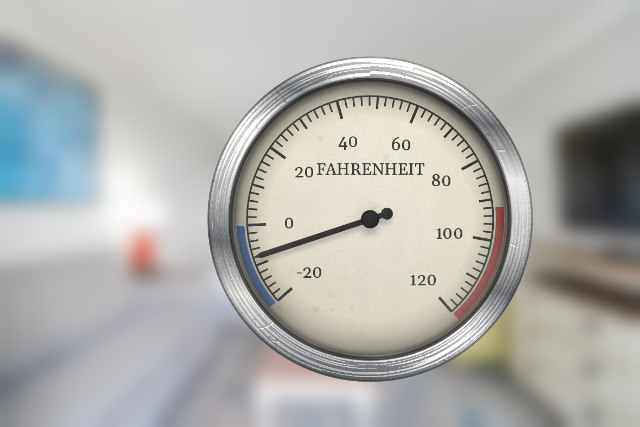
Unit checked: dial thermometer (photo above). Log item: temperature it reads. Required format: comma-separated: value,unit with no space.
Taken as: -8,°F
